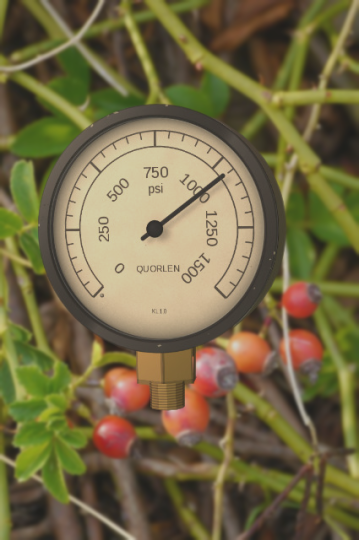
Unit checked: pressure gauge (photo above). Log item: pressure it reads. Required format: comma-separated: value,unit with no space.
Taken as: 1050,psi
